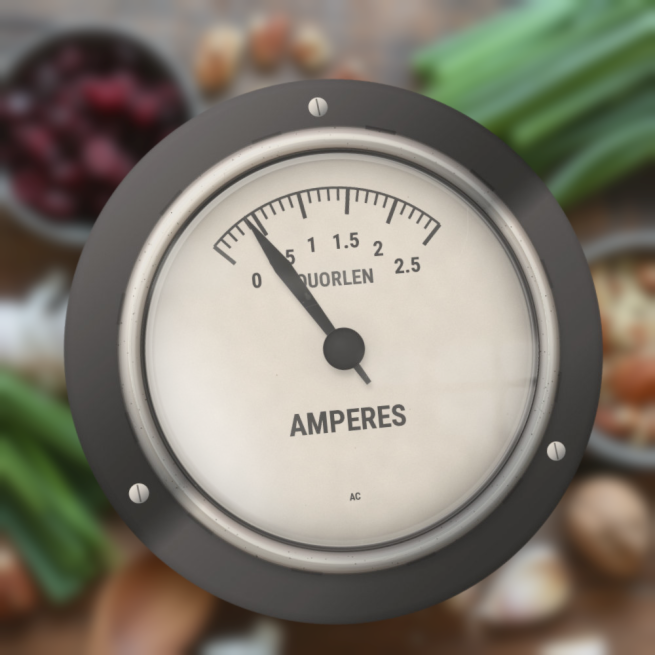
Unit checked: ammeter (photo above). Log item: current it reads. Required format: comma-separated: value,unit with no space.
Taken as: 0.4,A
